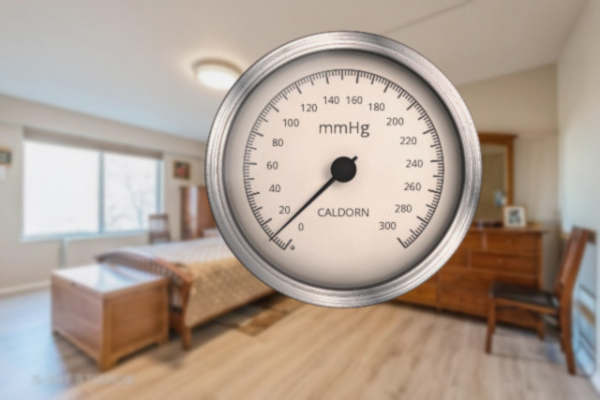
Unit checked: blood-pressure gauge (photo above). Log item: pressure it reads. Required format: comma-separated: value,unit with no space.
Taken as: 10,mmHg
